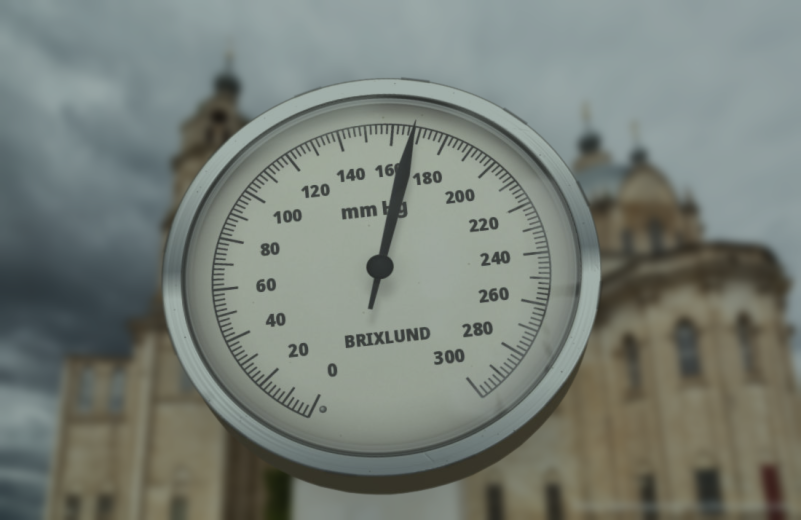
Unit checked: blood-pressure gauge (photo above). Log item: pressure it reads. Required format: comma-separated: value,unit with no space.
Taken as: 168,mmHg
